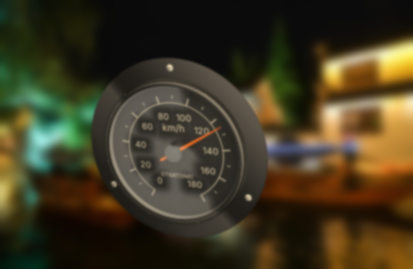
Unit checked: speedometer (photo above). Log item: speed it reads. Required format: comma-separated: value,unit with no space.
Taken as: 125,km/h
